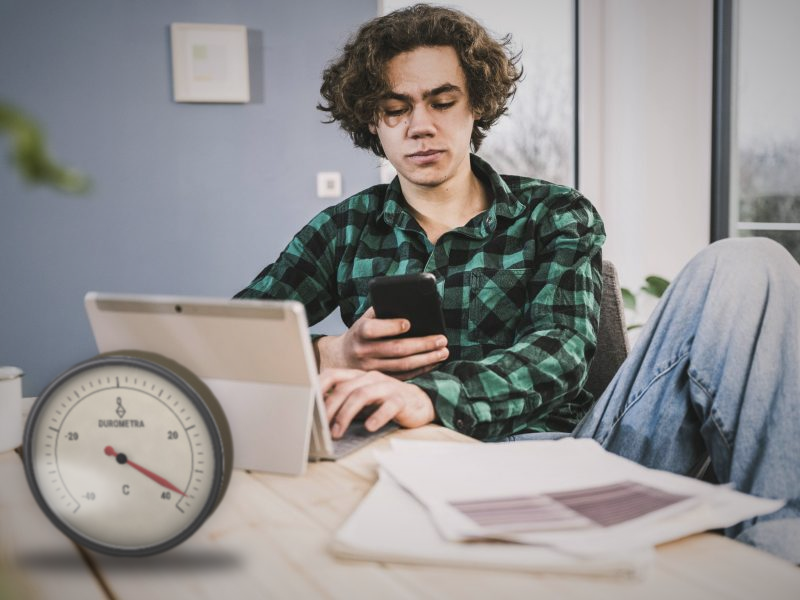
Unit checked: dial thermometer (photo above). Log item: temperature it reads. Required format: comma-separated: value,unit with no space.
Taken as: 36,°C
